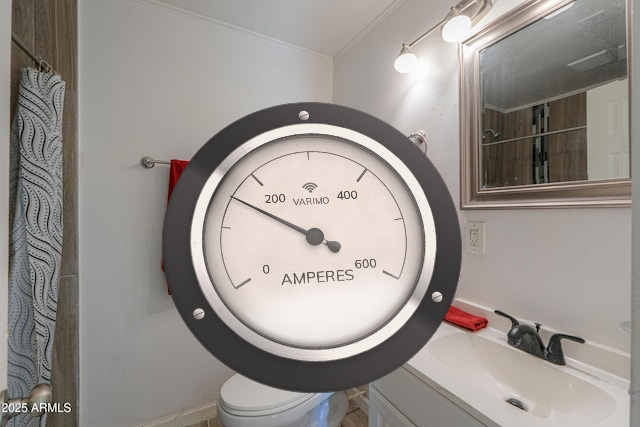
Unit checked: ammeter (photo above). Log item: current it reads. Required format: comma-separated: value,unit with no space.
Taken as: 150,A
